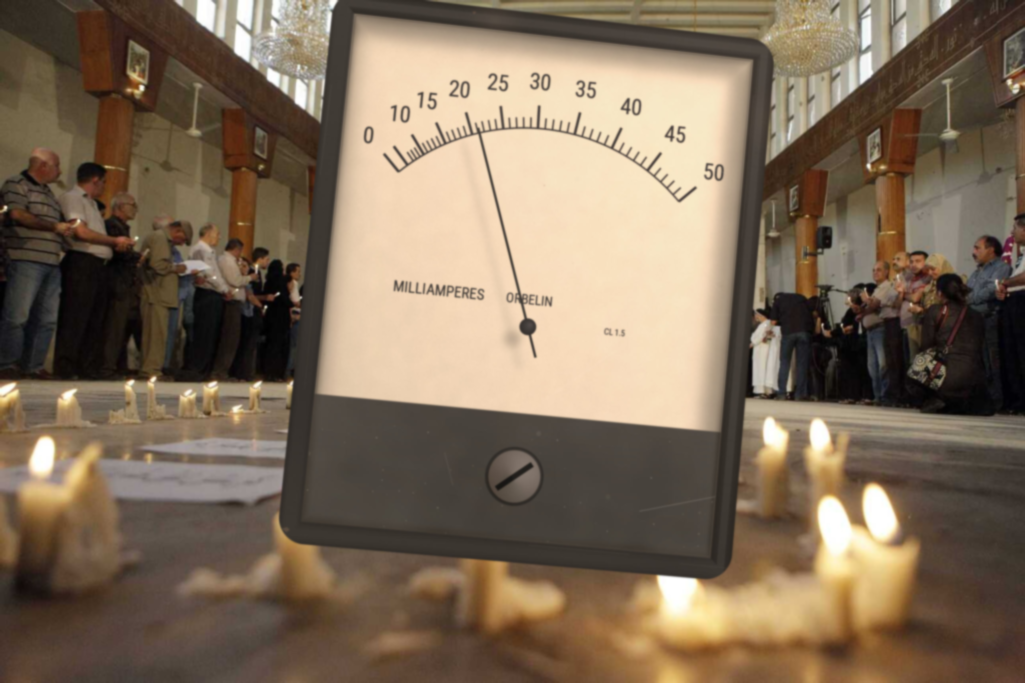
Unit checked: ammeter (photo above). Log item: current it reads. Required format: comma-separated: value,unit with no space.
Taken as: 21,mA
